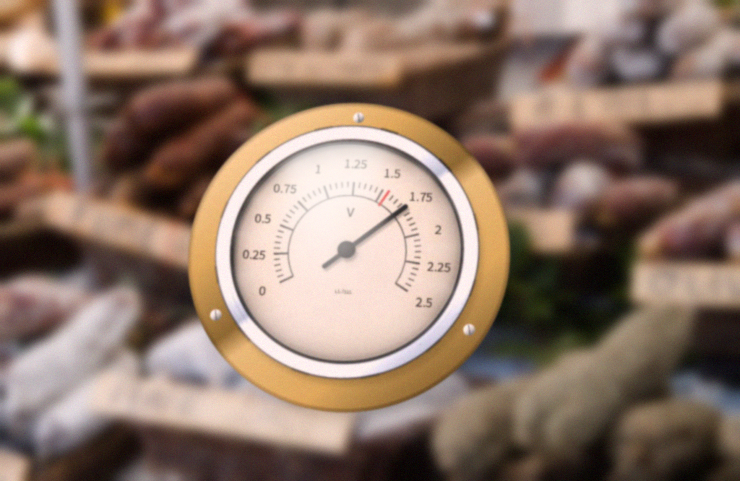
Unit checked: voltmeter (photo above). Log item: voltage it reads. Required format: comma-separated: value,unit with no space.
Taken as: 1.75,V
